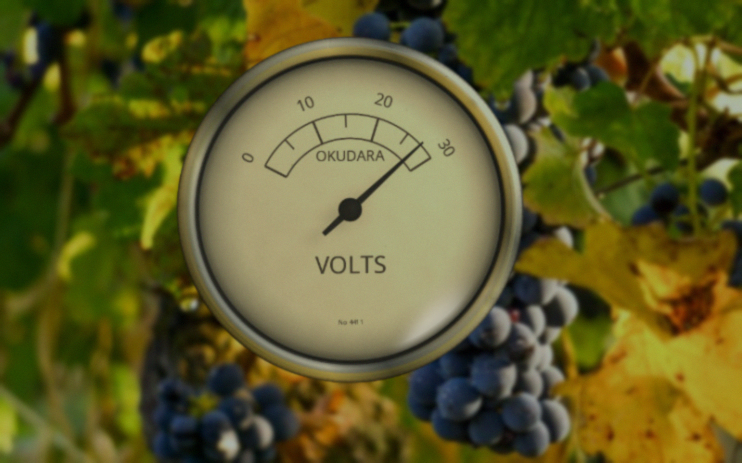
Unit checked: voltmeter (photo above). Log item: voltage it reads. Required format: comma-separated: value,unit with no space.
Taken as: 27.5,V
